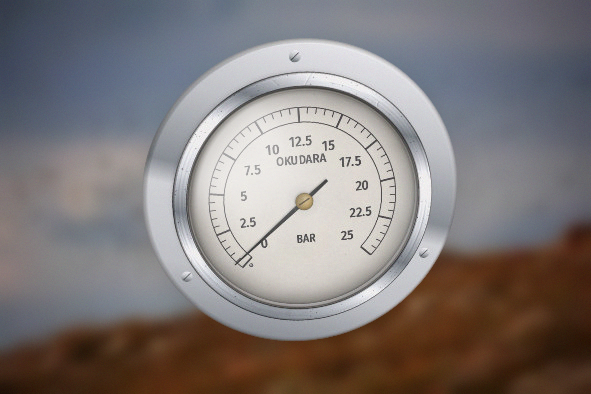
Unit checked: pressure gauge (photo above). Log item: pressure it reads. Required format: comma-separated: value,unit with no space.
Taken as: 0.5,bar
